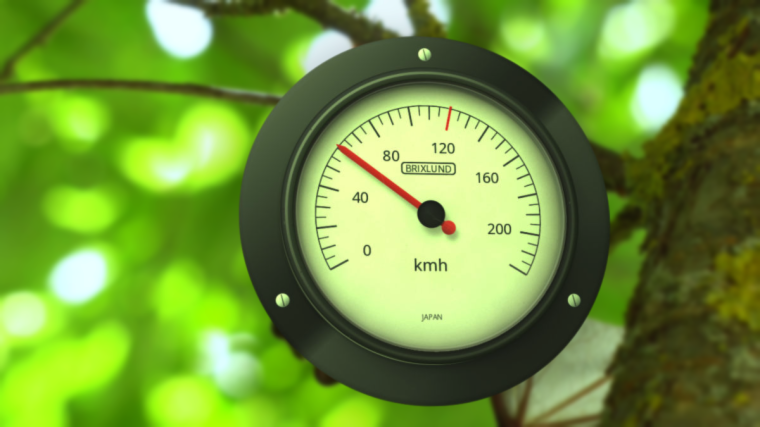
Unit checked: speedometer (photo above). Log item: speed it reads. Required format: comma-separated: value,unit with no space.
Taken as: 60,km/h
